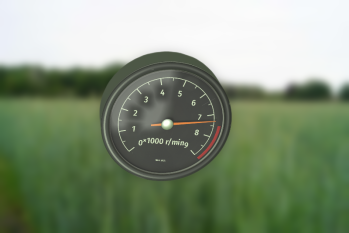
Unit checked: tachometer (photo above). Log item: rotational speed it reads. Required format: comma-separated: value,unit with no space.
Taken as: 7250,rpm
